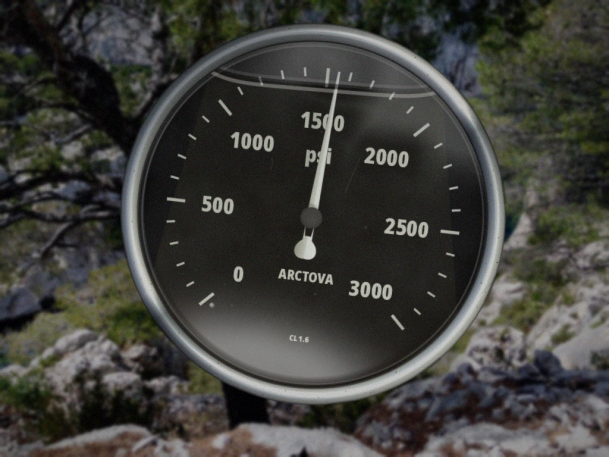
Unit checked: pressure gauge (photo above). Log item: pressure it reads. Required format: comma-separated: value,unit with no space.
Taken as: 1550,psi
